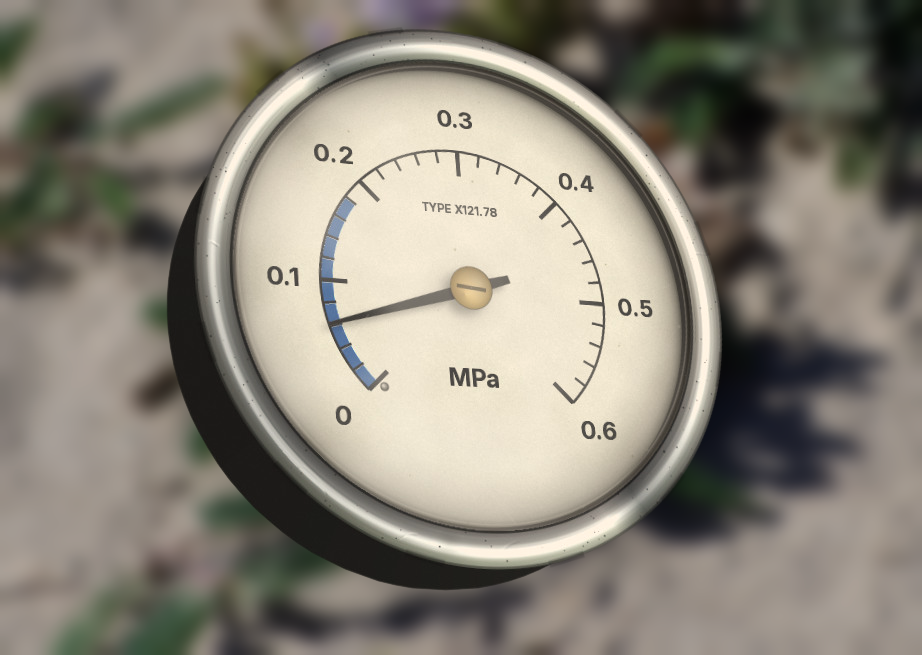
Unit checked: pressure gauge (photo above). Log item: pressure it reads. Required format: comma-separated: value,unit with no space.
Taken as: 0.06,MPa
